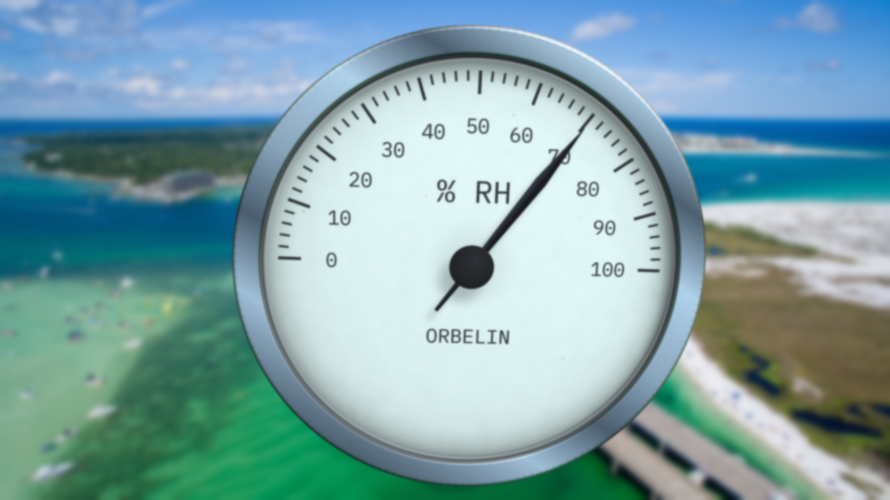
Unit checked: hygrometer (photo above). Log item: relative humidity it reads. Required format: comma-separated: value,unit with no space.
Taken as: 70,%
